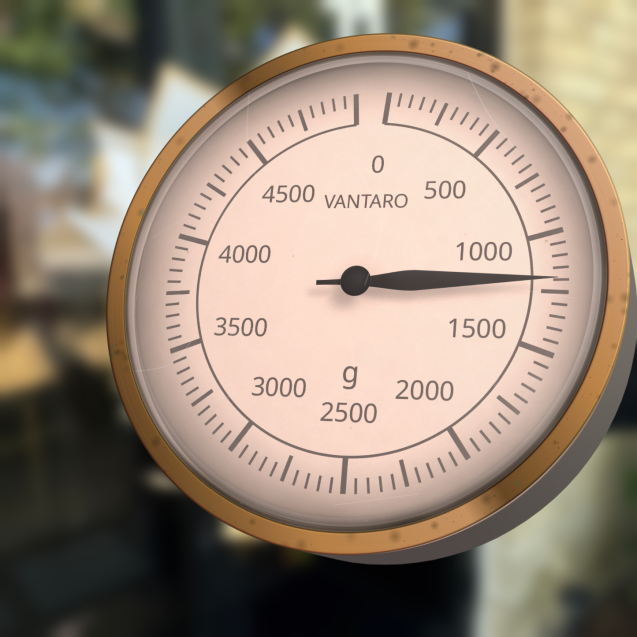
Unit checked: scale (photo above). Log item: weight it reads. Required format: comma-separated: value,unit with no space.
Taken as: 1200,g
